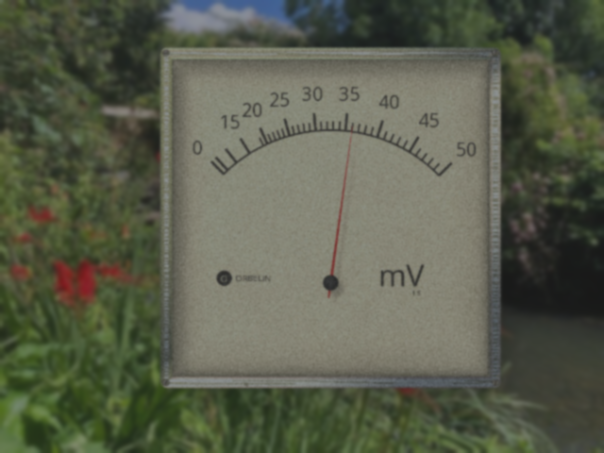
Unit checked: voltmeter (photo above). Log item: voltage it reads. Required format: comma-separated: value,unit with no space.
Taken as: 36,mV
